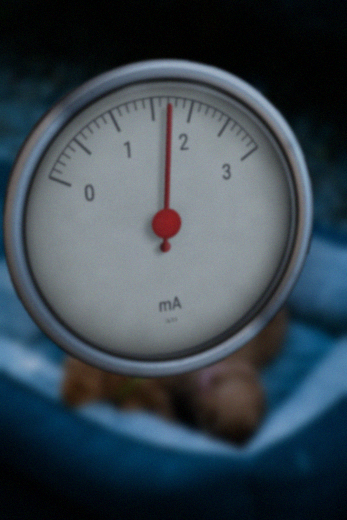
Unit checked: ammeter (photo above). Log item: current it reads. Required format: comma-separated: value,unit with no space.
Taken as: 1.7,mA
